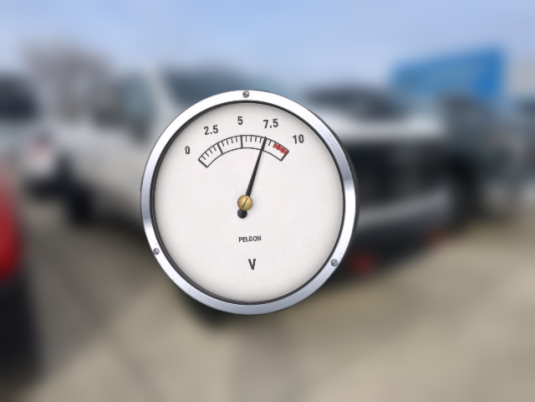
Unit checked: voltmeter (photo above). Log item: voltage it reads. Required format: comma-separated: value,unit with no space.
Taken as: 7.5,V
